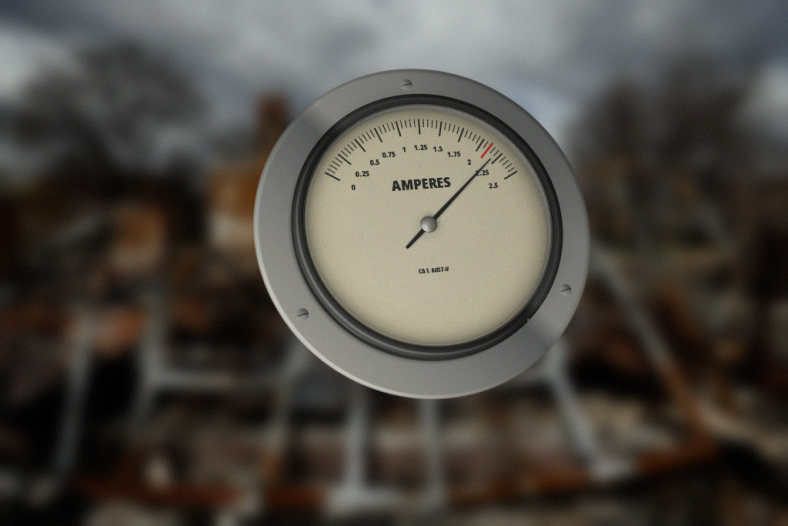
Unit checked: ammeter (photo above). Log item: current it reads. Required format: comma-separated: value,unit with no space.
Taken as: 2.2,A
